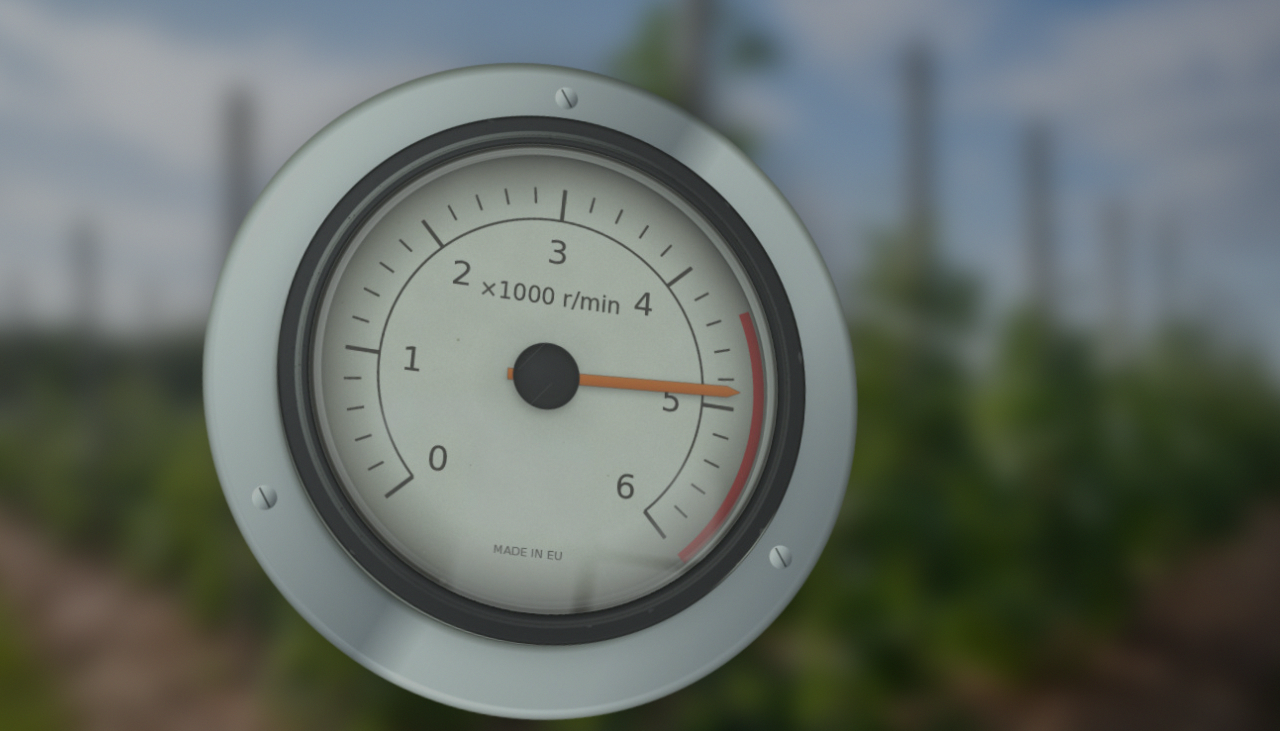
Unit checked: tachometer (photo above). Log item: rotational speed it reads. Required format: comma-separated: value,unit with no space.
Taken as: 4900,rpm
